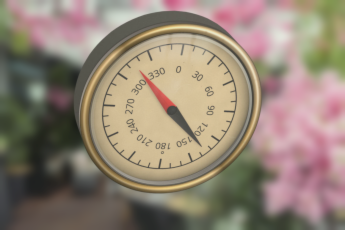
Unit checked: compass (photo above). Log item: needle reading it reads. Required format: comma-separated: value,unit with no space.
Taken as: 315,°
